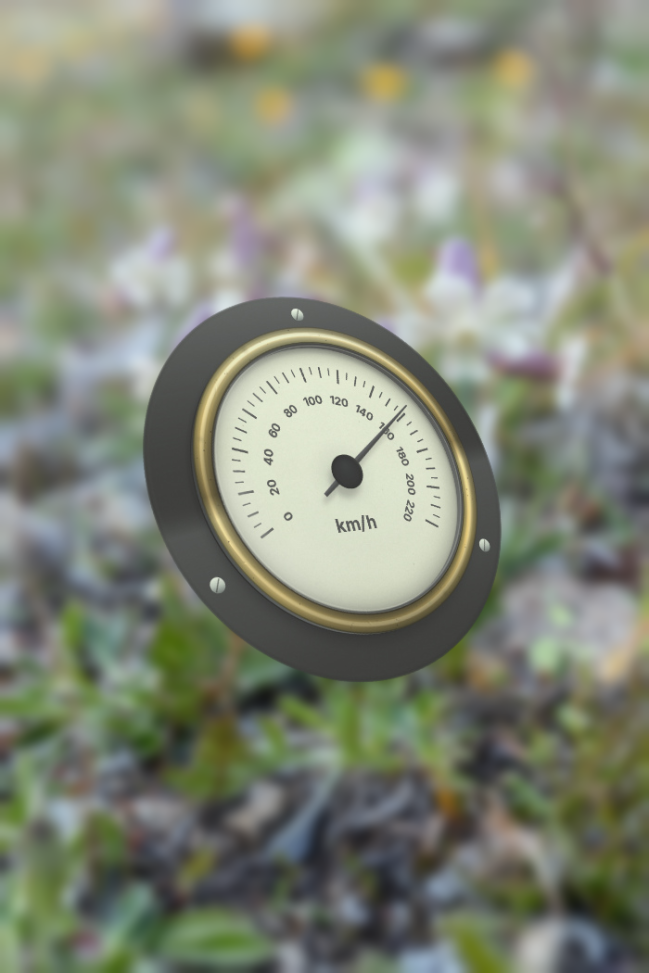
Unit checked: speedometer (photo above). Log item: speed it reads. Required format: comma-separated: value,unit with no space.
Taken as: 157.5,km/h
